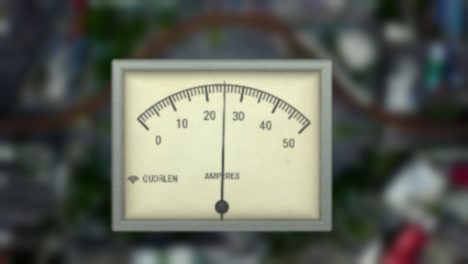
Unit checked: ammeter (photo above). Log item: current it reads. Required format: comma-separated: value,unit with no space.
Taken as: 25,A
